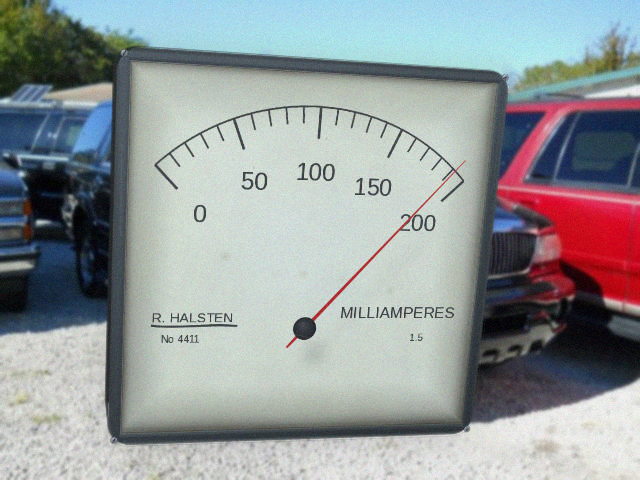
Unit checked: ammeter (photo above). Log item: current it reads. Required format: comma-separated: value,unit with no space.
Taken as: 190,mA
